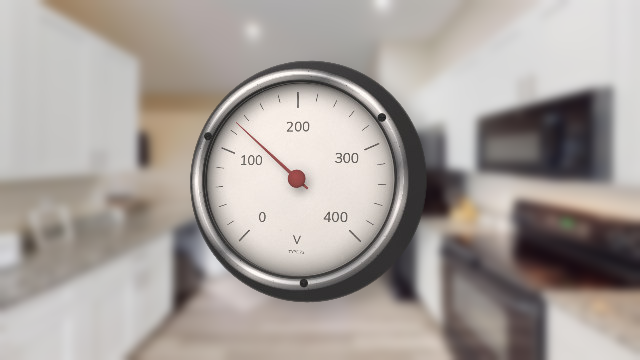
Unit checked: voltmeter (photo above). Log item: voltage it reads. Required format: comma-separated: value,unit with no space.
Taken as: 130,V
